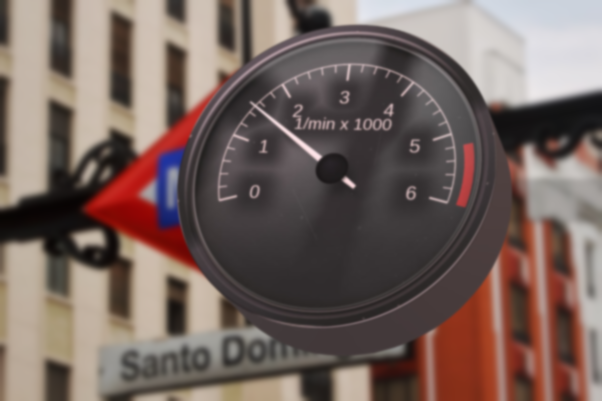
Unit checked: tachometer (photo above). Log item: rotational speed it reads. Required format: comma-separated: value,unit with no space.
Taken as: 1500,rpm
